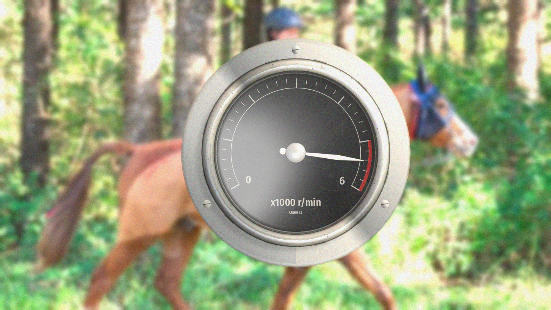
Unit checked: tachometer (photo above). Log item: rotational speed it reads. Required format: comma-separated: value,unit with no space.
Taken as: 5400,rpm
